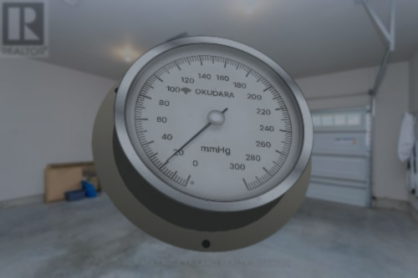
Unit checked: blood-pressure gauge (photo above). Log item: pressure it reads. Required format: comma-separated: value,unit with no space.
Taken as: 20,mmHg
